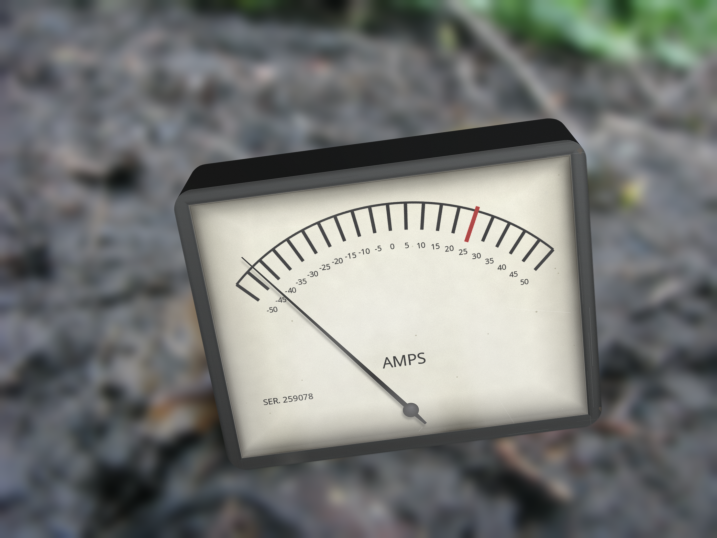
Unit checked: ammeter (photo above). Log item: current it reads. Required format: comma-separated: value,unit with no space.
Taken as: -42.5,A
